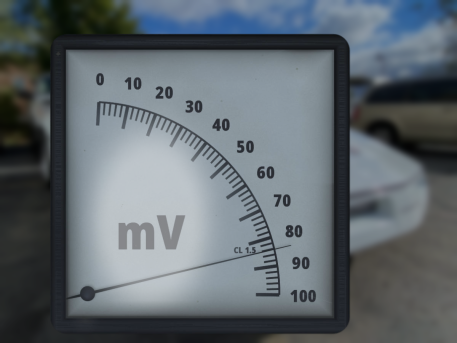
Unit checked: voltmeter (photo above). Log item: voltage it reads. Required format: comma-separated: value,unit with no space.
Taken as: 84,mV
